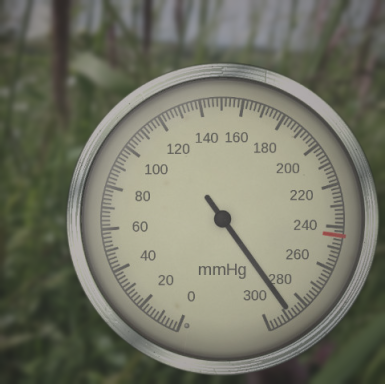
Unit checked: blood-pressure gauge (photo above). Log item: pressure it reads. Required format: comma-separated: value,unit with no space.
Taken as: 288,mmHg
